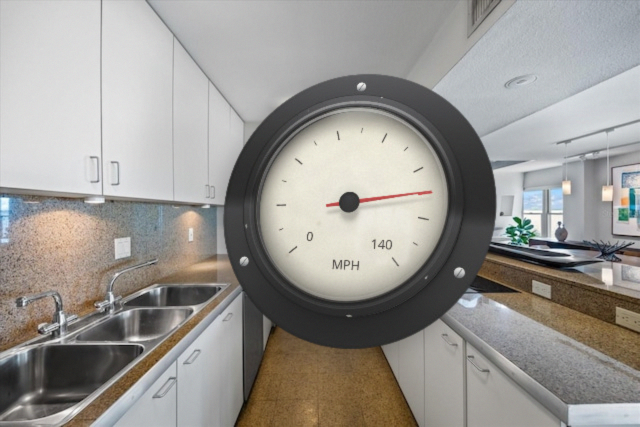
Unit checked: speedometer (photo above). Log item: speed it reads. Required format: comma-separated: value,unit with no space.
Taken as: 110,mph
